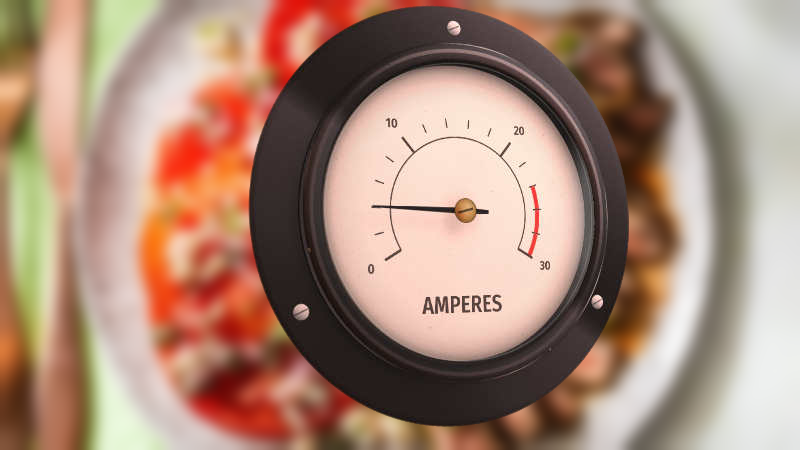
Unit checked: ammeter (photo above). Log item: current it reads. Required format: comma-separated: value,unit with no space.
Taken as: 4,A
